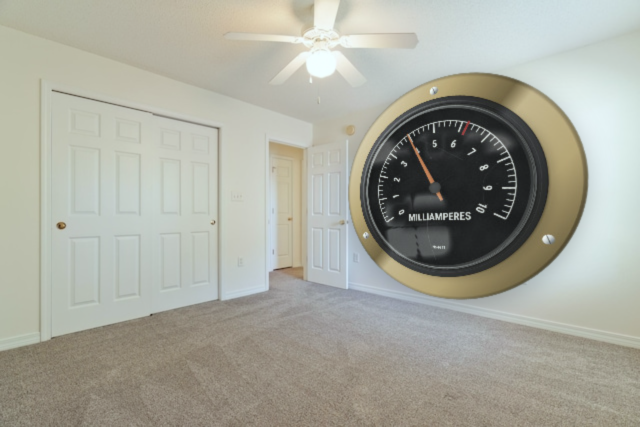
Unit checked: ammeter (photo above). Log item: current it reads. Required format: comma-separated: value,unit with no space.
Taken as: 4,mA
